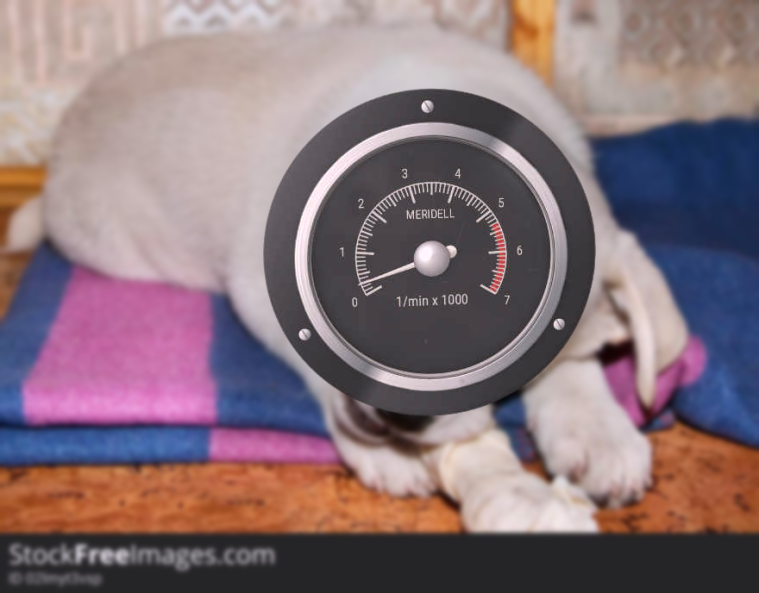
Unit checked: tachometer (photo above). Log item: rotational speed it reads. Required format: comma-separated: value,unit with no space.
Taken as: 300,rpm
